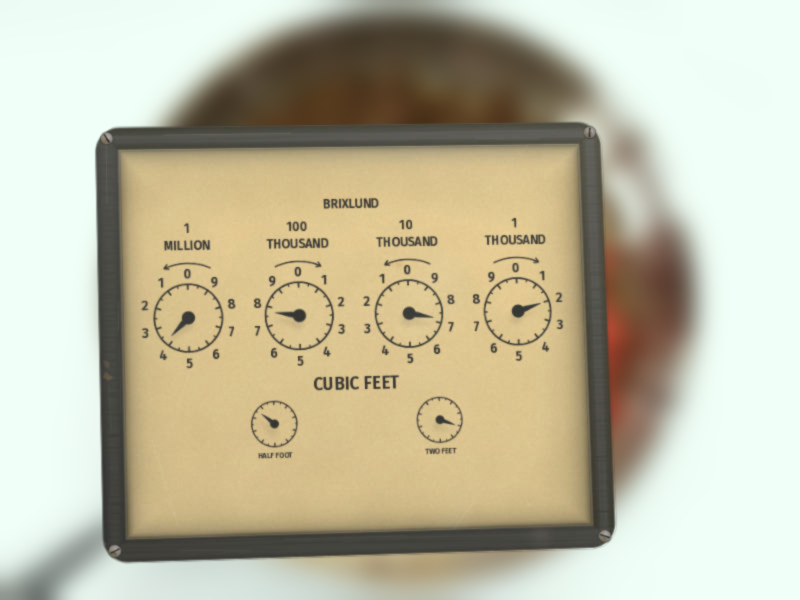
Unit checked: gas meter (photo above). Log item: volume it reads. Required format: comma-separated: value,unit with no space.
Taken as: 377200,ft³
